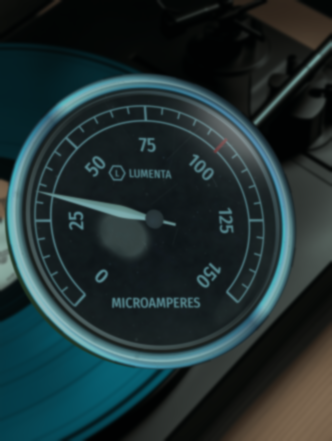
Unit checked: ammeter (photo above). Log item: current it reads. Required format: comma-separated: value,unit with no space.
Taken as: 32.5,µA
